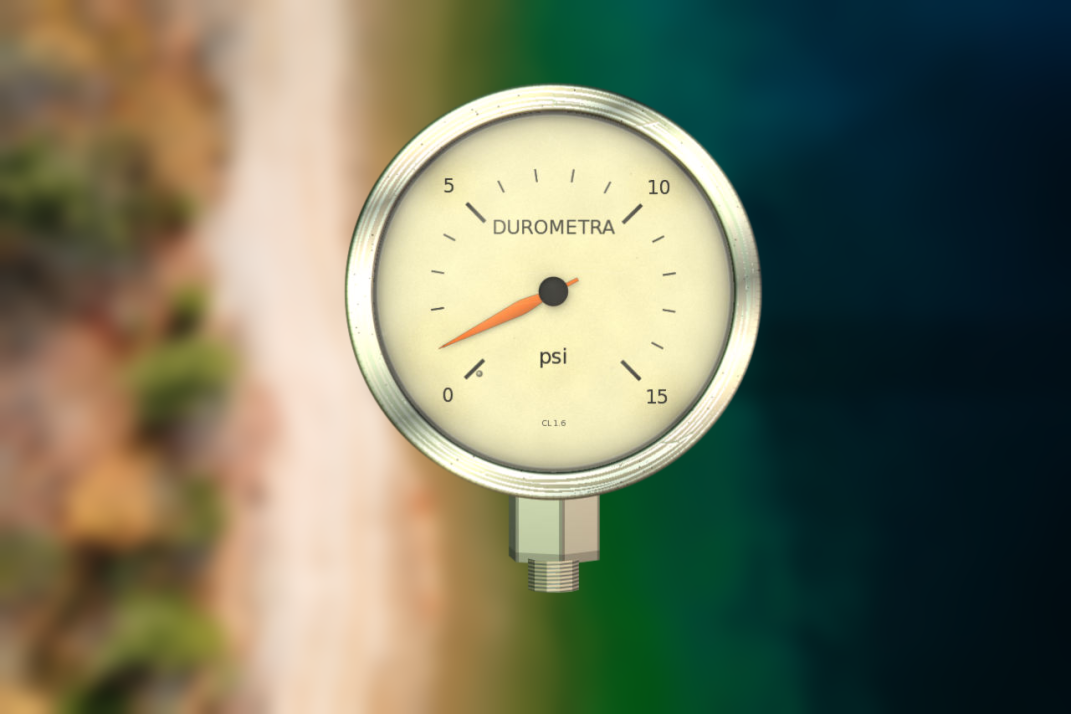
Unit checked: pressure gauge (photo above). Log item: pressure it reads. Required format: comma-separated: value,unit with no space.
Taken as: 1,psi
